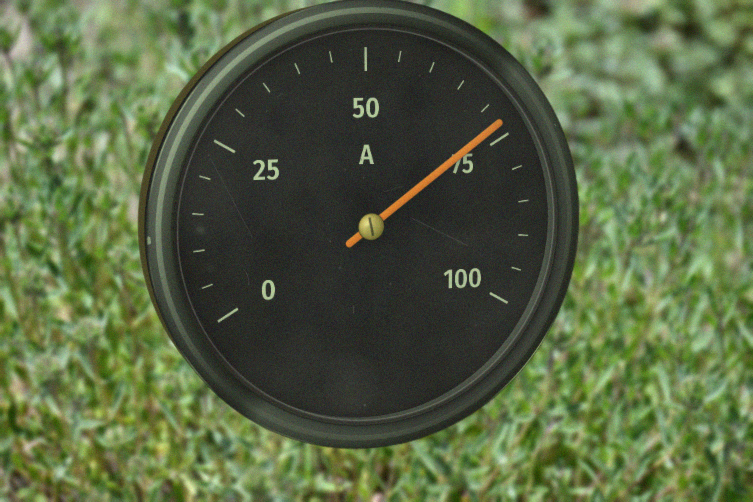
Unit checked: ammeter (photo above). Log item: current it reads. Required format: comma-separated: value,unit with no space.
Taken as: 72.5,A
